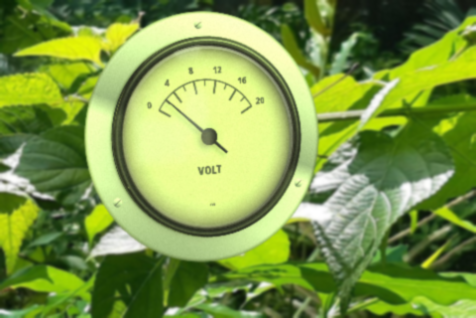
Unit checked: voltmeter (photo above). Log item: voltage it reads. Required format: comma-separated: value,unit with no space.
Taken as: 2,V
